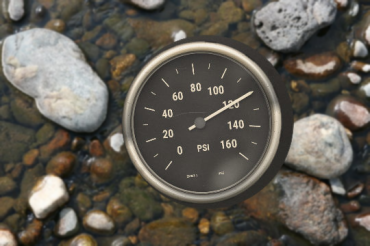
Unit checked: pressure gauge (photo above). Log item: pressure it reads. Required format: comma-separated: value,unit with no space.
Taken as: 120,psi
